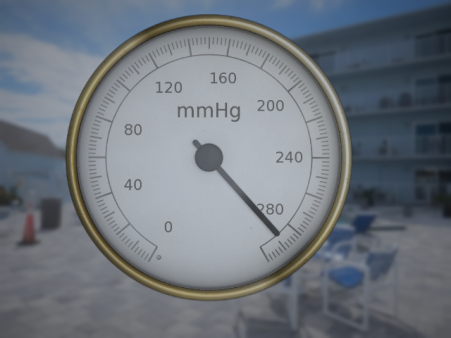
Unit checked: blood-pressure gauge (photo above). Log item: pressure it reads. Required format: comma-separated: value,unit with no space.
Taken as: 288,mmHg
